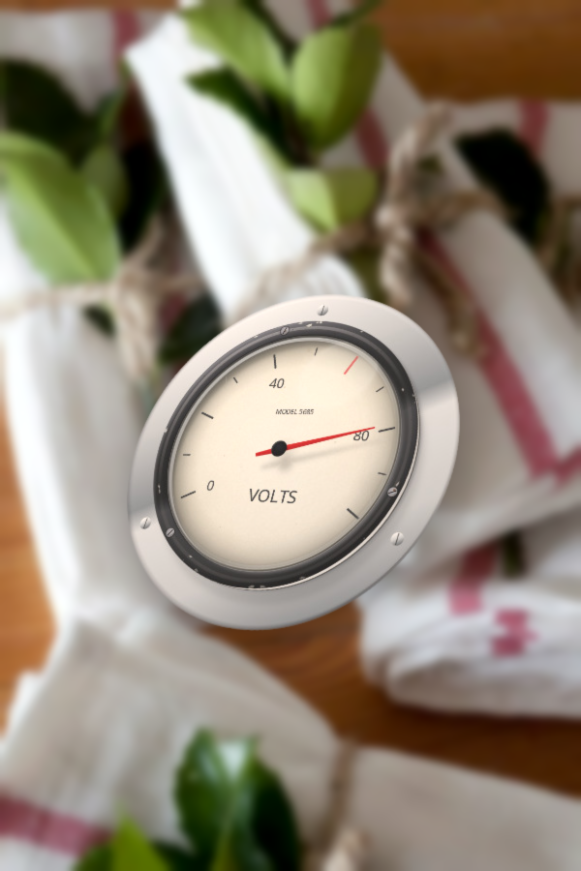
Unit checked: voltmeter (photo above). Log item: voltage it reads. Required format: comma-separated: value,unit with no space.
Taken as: 80,V
